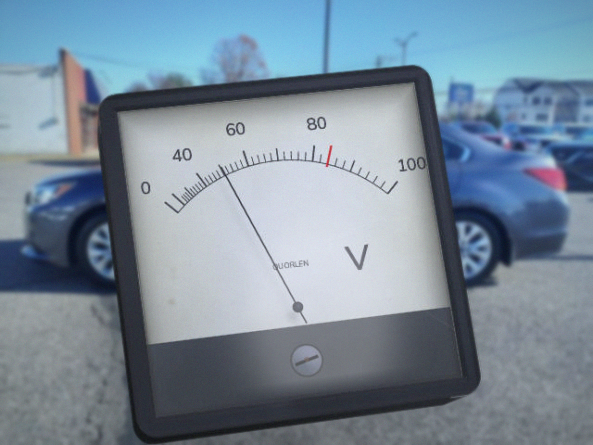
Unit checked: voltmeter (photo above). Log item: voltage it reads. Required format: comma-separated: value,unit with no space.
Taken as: 50,V
